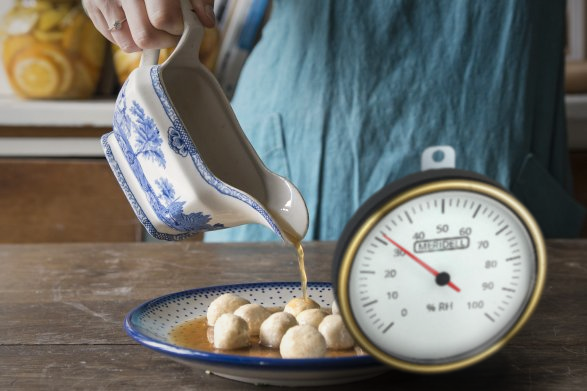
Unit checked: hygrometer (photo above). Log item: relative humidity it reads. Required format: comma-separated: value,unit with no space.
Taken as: 32,%
